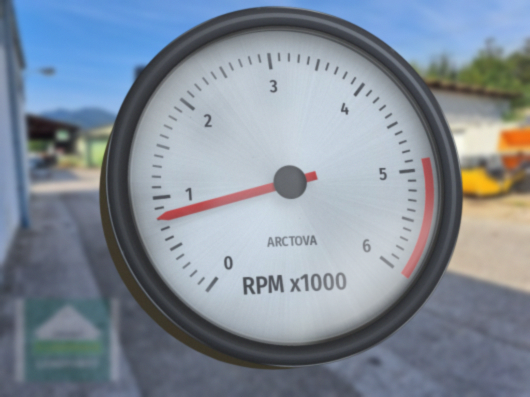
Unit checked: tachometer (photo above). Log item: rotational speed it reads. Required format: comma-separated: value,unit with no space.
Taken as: 800,rpm
